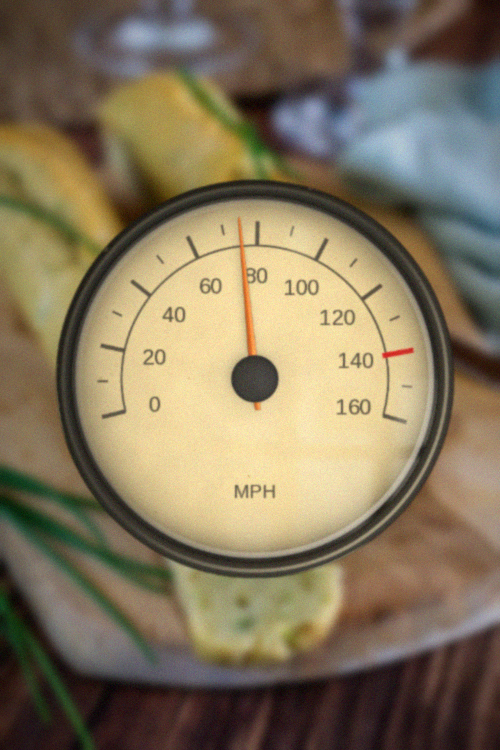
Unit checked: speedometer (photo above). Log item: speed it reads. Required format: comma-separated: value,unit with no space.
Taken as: 75,mph
